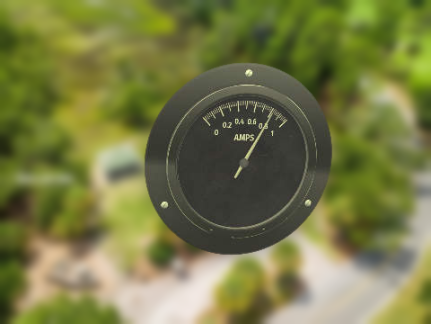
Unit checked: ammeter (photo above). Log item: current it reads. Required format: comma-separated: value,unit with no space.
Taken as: 0.8,A
